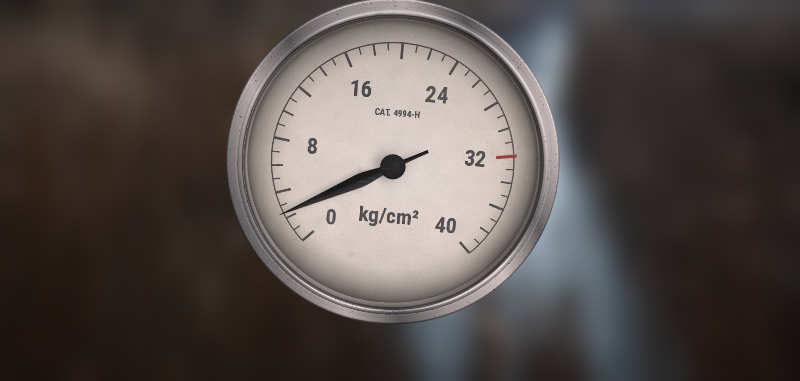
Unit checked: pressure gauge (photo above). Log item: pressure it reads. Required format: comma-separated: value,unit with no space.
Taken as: 2.5,kg/cm²
